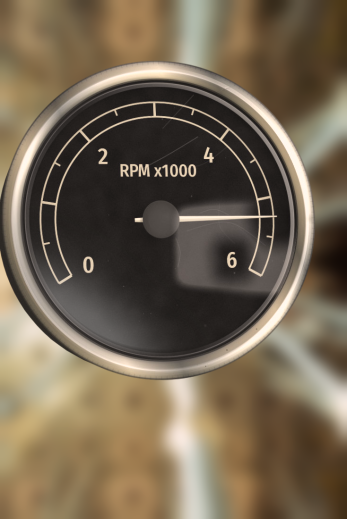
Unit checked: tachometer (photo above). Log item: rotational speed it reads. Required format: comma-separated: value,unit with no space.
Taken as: 5250,rpm
